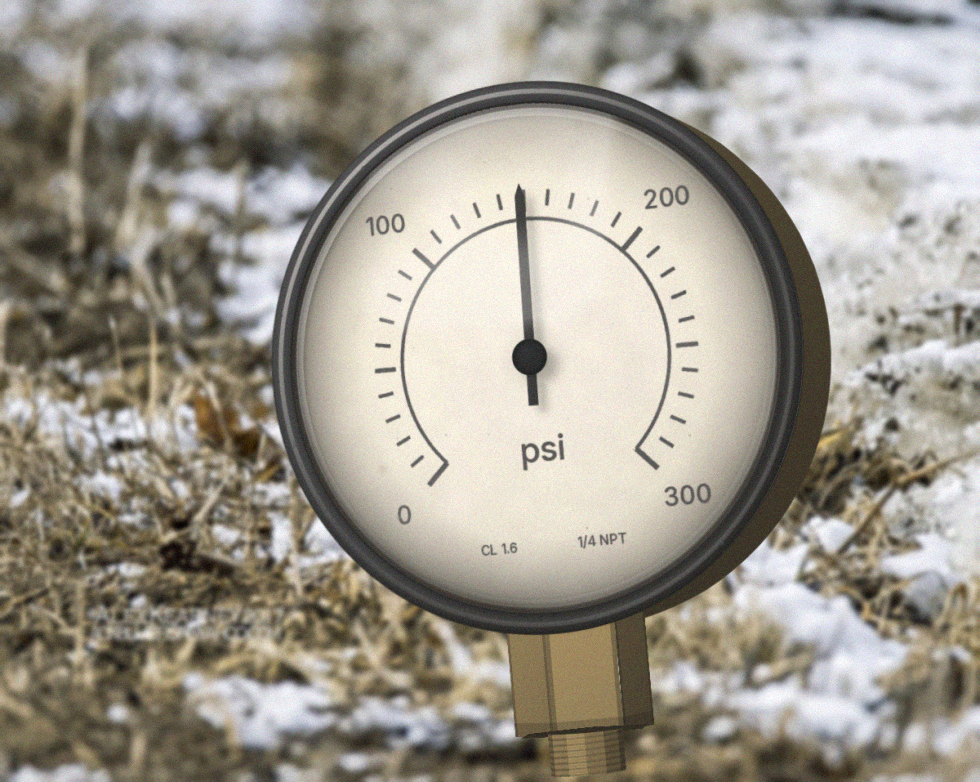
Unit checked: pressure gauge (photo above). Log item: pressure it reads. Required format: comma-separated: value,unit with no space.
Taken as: 150,psi
